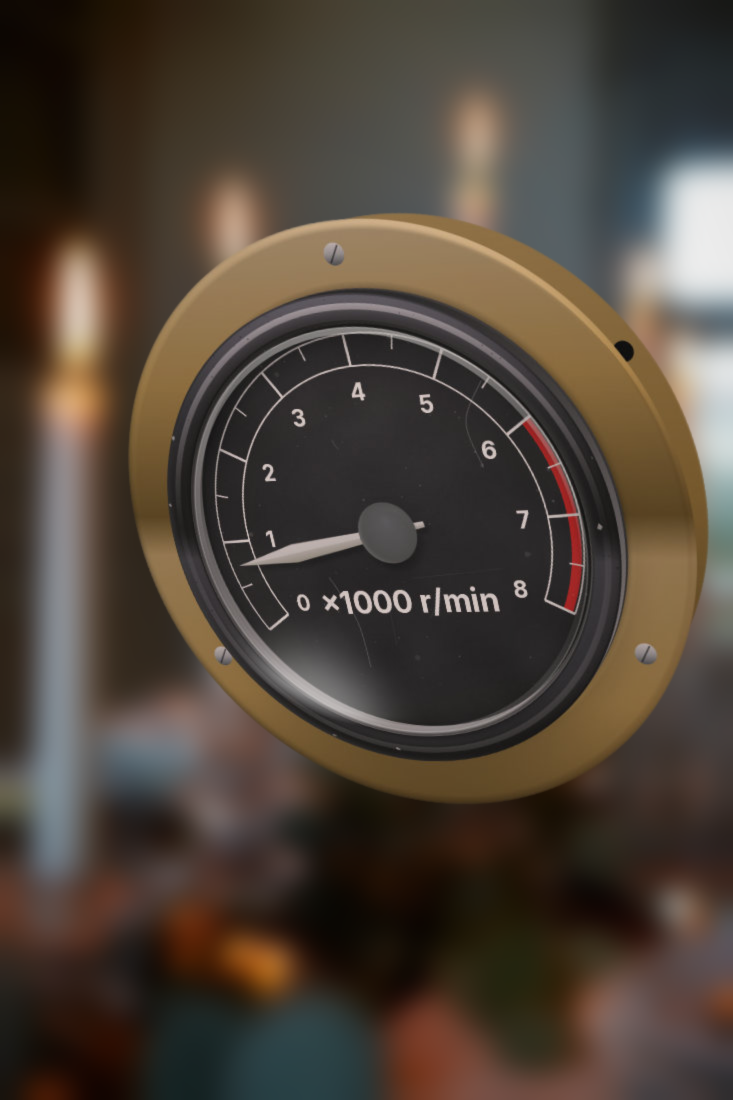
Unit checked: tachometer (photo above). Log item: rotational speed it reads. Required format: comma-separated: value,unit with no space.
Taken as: 750,rpm
